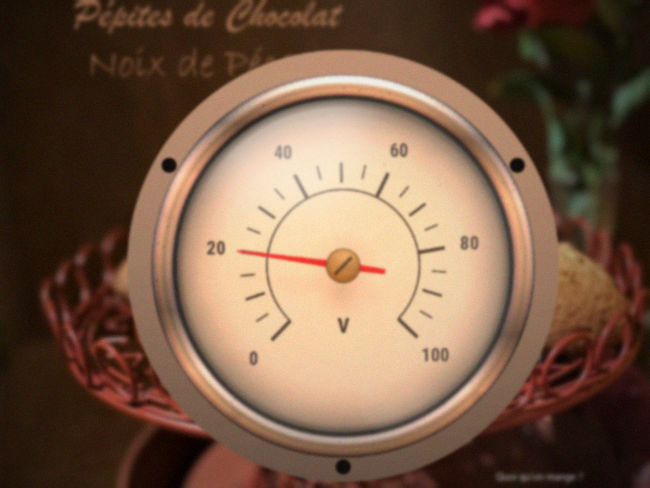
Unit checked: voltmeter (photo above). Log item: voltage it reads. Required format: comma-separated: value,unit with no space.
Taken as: 20,V
